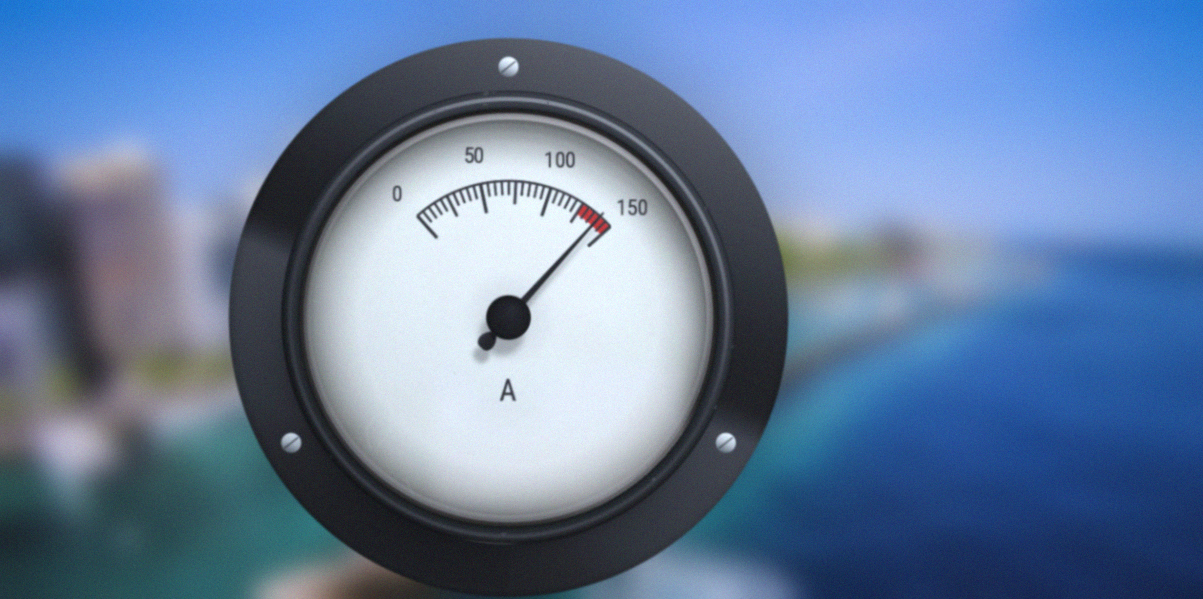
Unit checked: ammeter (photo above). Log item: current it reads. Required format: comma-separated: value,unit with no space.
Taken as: 140,A
